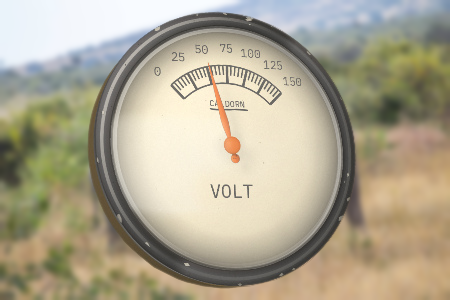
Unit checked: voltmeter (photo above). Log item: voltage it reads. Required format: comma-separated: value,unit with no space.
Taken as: 50,V
